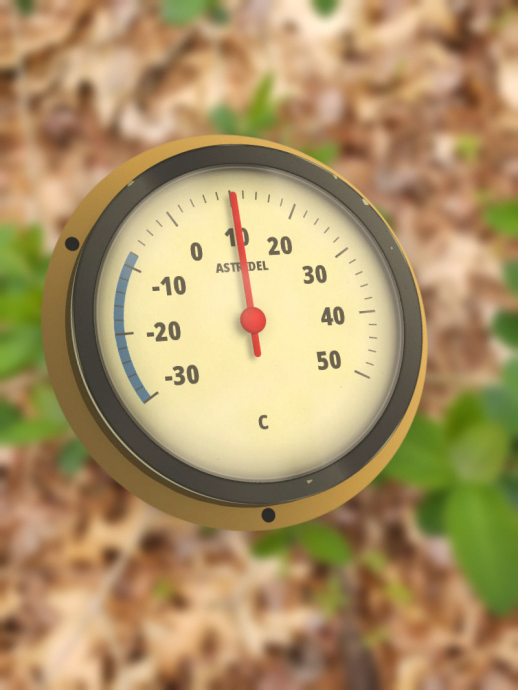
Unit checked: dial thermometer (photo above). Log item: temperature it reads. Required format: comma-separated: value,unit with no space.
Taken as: 10,°C
